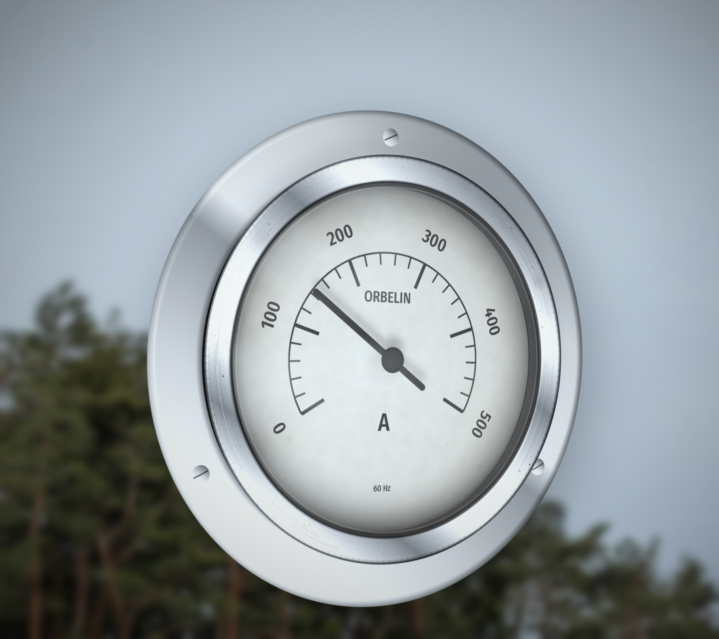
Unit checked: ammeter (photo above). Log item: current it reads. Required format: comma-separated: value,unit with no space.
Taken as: 140,A
